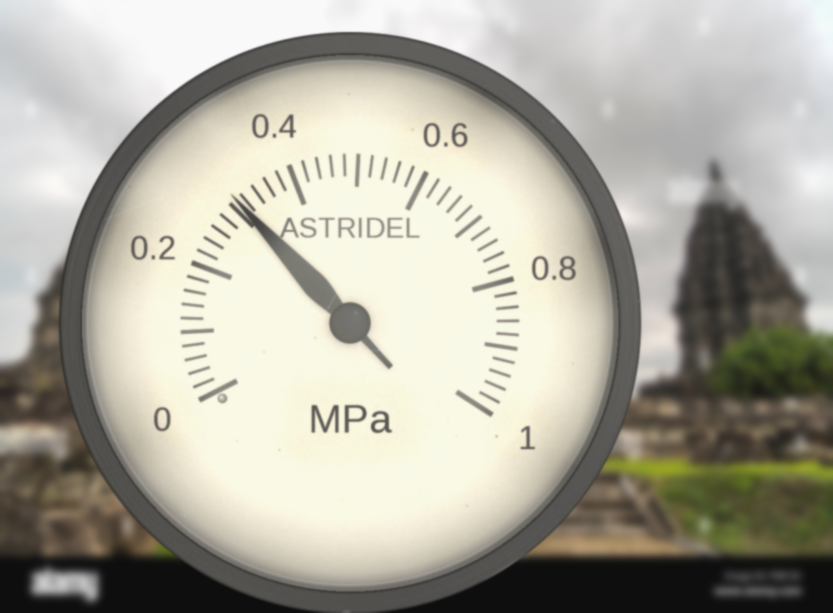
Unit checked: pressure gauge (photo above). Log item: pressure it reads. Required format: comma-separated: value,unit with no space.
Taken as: 0.31,MPa
